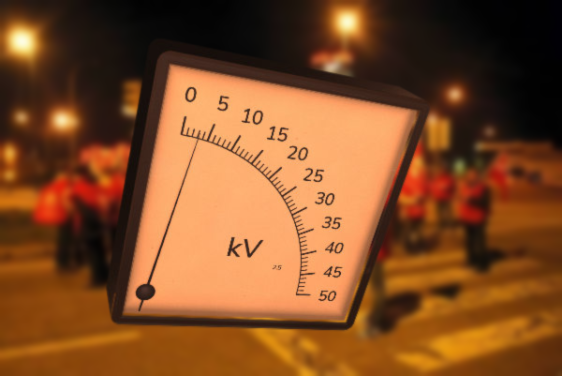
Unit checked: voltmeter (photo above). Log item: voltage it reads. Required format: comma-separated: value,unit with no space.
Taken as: 3,kV
